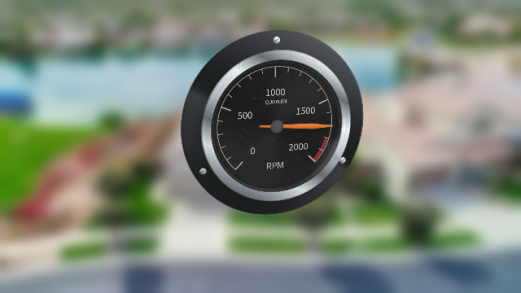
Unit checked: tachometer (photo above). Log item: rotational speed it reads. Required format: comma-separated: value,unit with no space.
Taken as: 1700,rpm
